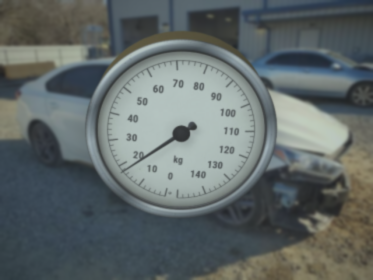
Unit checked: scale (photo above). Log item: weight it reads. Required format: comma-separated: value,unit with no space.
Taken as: 18,kg
